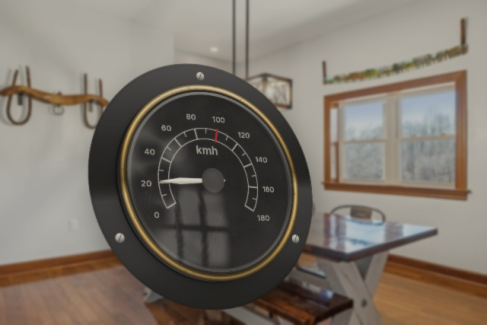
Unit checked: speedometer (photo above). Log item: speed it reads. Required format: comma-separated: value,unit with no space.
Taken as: 20,km/h
